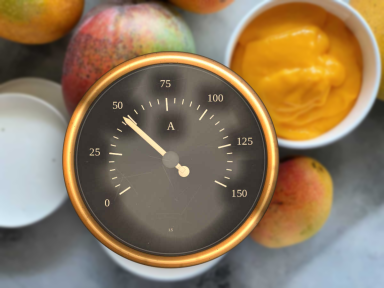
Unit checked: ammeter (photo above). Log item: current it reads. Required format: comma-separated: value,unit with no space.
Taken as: 47.5,A
